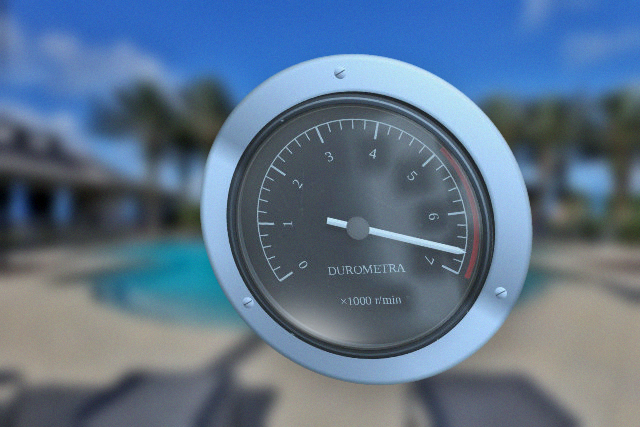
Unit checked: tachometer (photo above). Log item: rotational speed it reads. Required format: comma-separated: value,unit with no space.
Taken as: 6600,rpm
